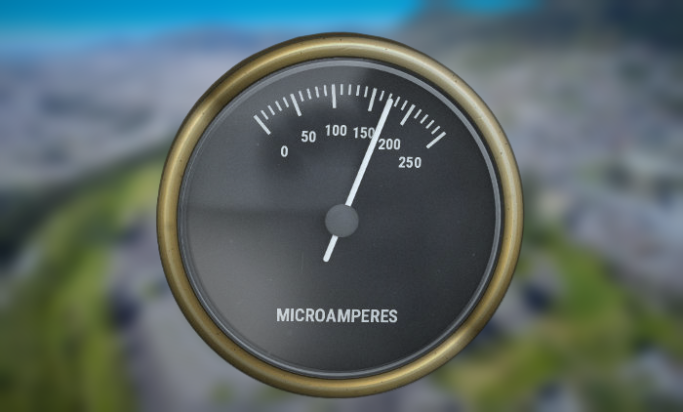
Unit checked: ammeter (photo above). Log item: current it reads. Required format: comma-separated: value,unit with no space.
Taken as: 170,µA
